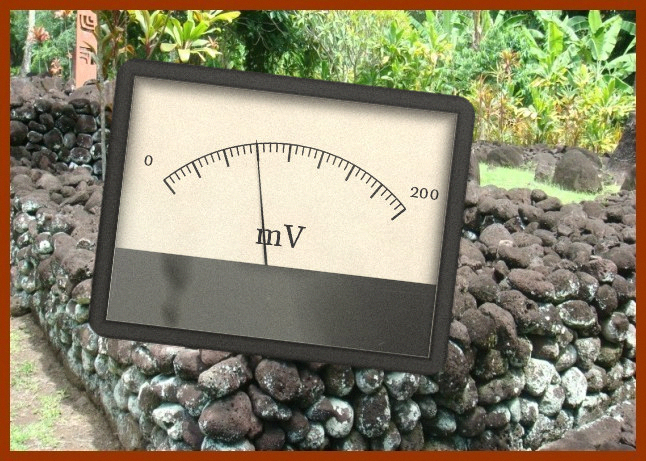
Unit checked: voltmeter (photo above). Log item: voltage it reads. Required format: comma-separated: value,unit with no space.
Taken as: 75,mV
